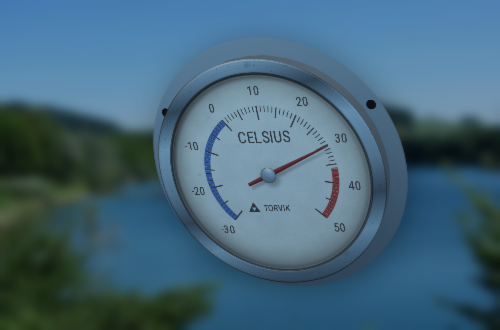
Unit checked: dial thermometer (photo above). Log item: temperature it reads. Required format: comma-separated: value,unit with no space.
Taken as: 30,°C
